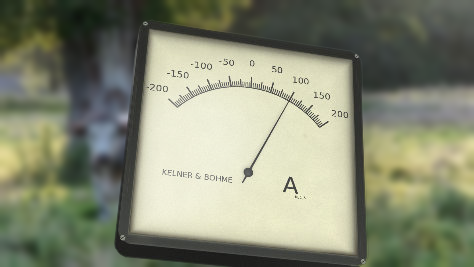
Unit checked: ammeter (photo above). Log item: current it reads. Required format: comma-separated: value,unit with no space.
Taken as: 100,A
